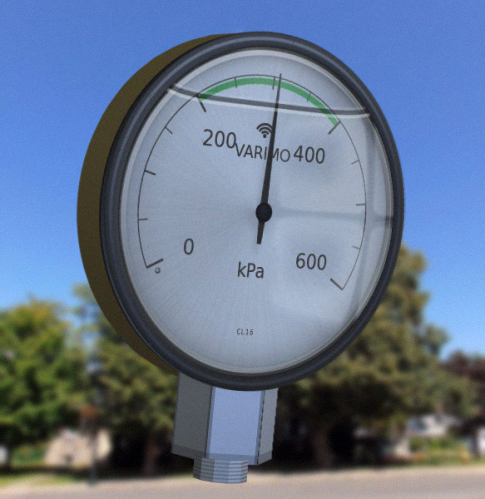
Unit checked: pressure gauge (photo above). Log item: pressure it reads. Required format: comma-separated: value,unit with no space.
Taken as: 300,kPa
